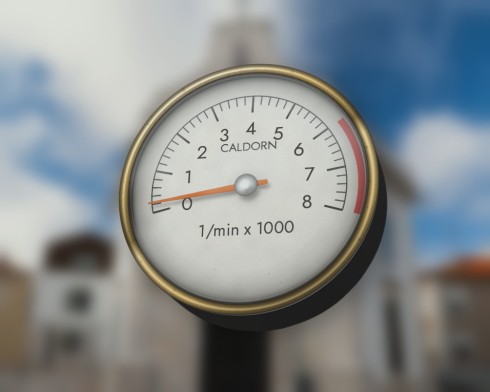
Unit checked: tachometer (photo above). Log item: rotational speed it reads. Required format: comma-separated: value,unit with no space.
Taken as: 200,rpm
